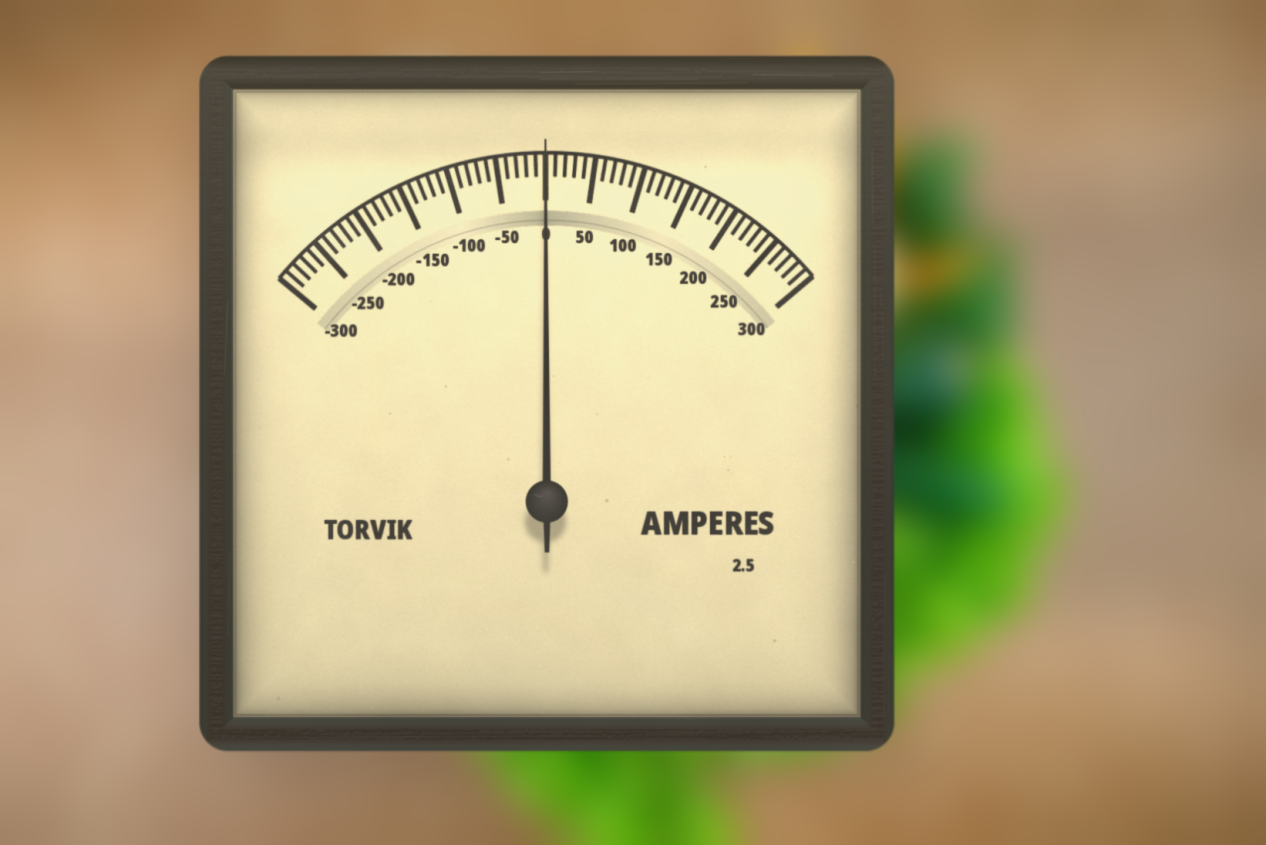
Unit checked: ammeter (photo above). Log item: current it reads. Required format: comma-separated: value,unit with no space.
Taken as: 0,A
